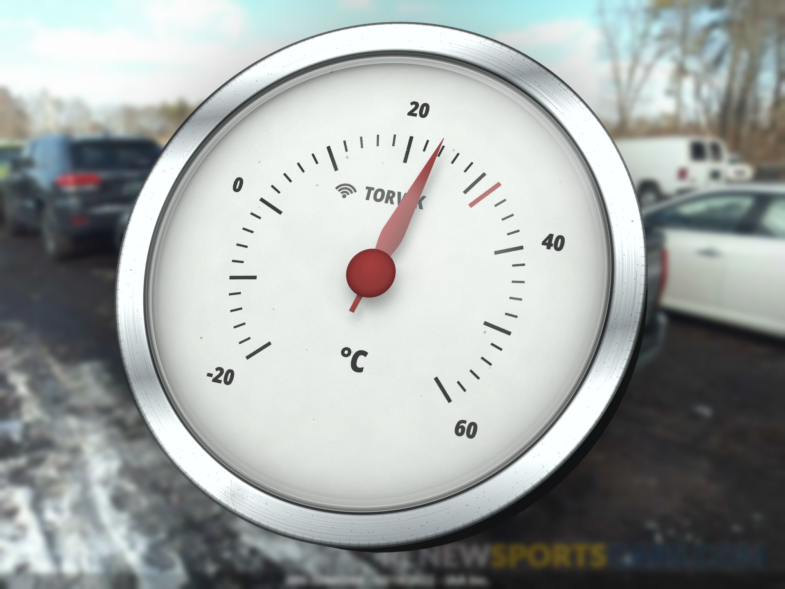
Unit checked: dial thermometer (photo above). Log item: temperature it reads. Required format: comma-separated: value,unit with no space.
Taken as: 24,°C
